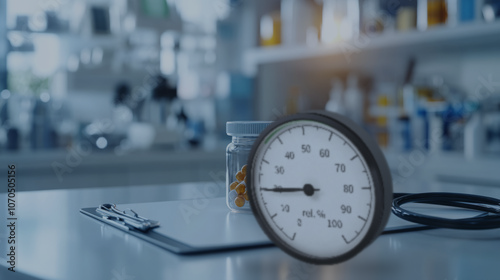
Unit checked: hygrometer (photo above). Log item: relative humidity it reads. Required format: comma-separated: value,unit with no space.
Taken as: 20,%
